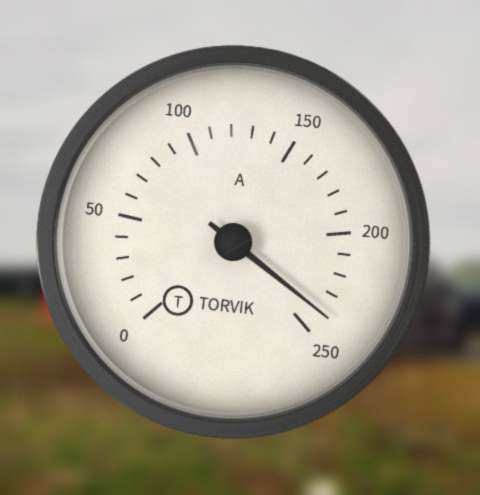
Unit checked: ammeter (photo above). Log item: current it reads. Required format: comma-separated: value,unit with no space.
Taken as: 240,A
